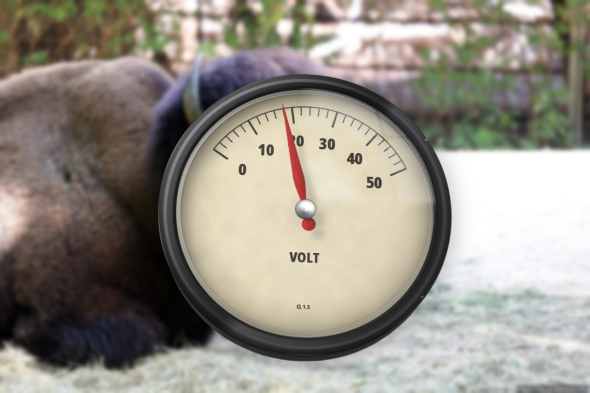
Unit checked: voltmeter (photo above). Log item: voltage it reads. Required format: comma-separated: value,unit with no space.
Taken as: 18,V
